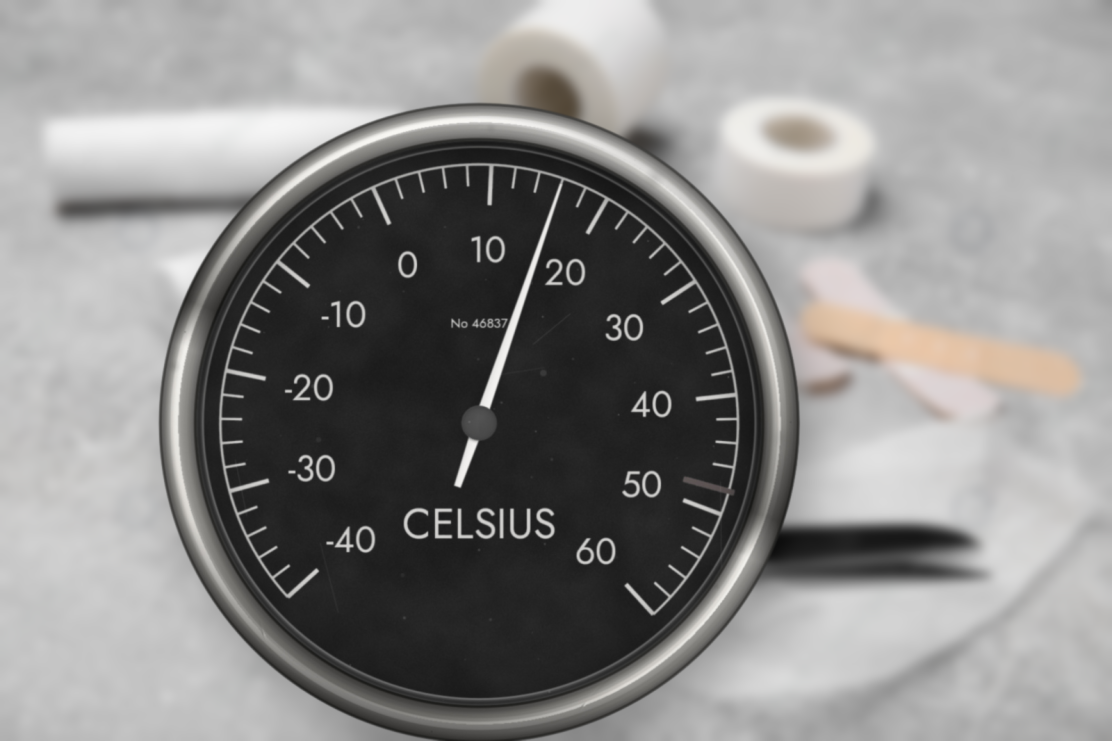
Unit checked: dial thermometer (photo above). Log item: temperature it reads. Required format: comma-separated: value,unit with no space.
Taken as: 16,°C
